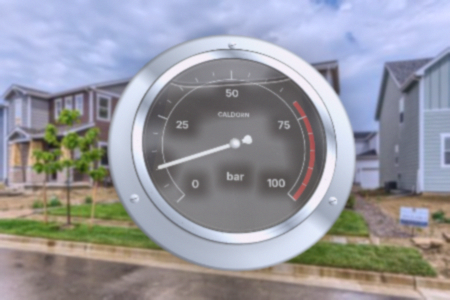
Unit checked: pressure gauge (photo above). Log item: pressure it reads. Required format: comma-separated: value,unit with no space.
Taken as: 10,bar
